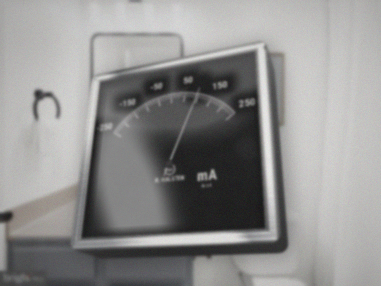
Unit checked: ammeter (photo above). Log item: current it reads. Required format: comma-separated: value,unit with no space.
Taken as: 100,mA
